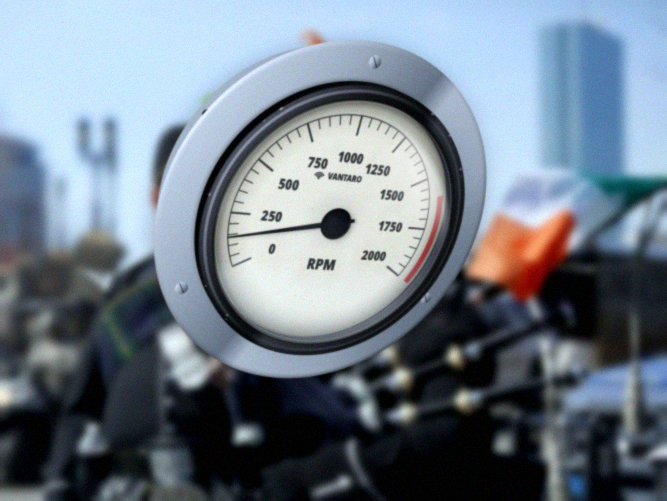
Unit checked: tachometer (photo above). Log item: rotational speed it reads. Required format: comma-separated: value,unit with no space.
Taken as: 150,rpm
